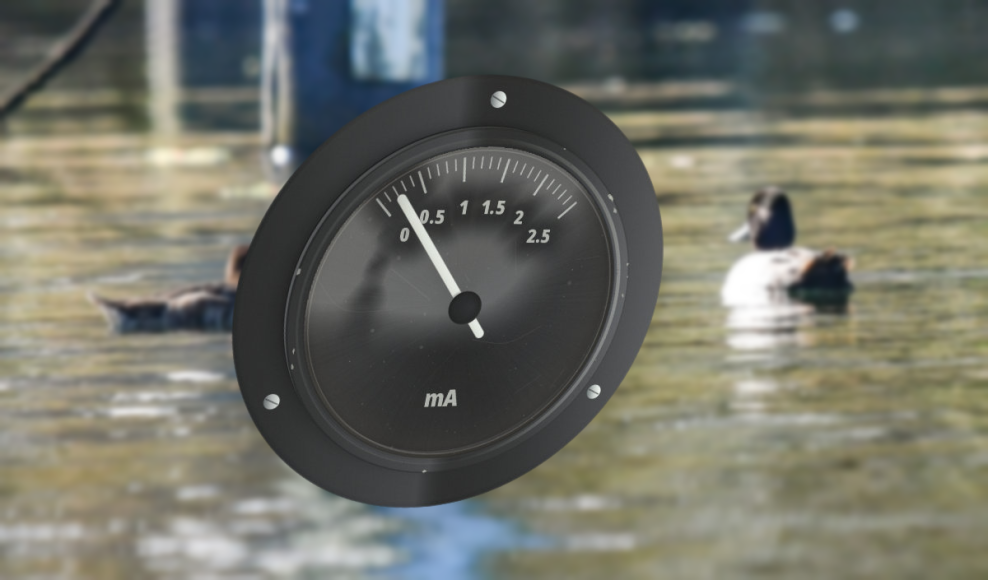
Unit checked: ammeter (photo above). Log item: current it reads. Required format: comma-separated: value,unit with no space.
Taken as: 0.2,mA
